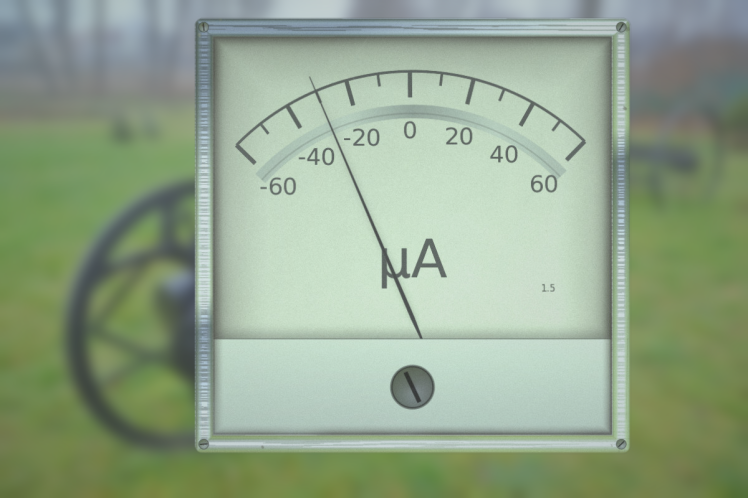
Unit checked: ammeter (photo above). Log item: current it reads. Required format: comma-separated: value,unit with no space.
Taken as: -30,µA
